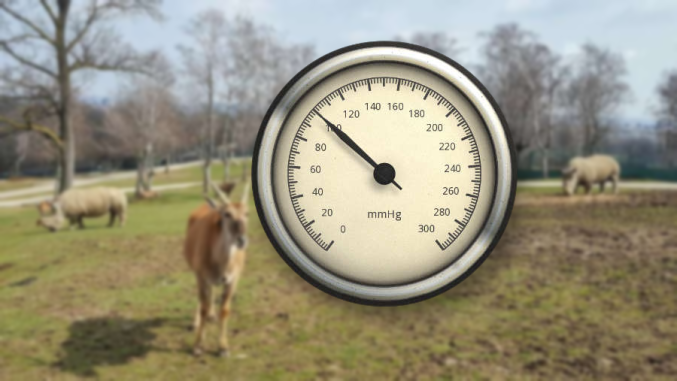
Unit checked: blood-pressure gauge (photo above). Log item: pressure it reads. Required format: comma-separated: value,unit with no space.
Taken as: 100,mmHg
